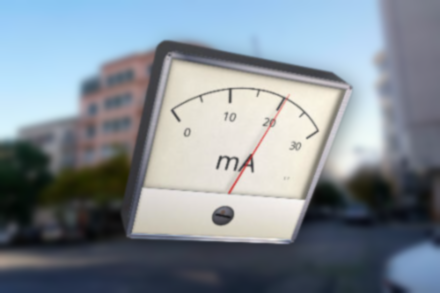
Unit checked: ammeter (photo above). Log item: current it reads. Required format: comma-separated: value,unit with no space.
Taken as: 20,mA
